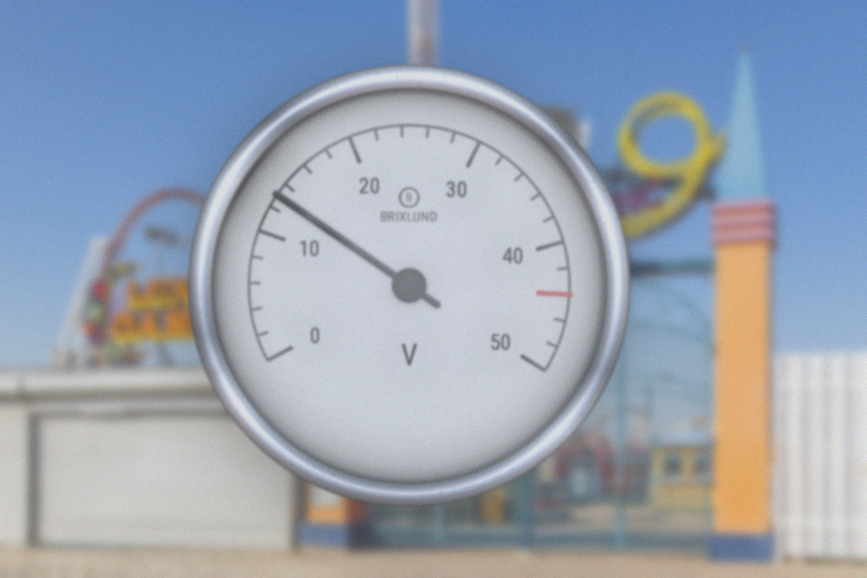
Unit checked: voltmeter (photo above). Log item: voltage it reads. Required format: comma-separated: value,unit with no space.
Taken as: 13,V
